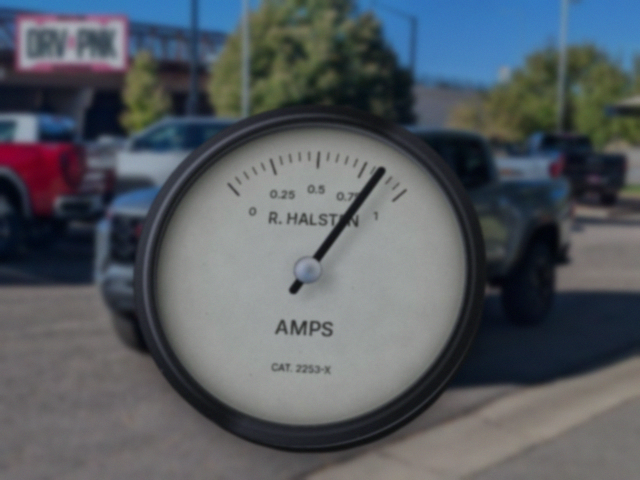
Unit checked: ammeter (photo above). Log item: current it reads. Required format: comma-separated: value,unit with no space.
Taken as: 0.85,A
